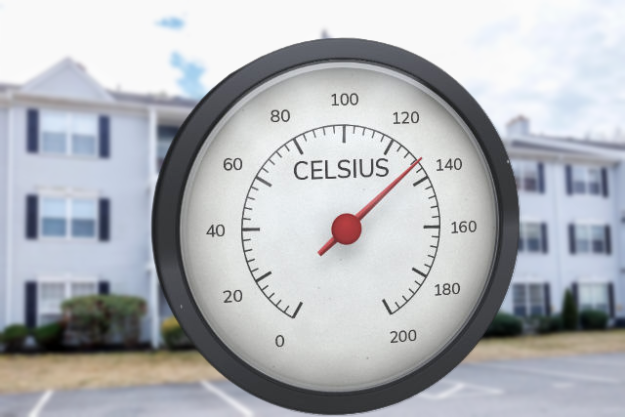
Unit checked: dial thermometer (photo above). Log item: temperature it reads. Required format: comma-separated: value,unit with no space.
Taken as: 132,°C
